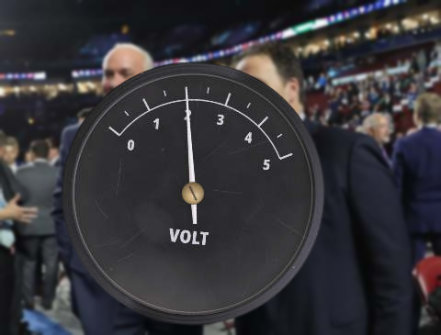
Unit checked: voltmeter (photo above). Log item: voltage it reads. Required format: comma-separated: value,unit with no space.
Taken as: 2,V
